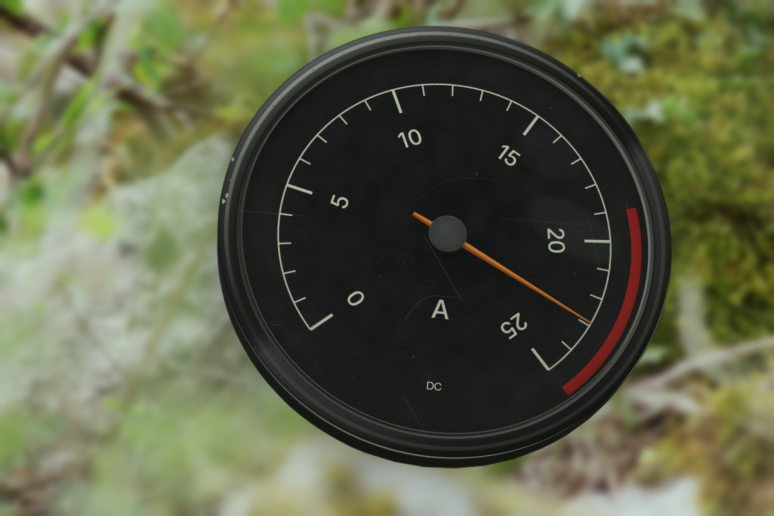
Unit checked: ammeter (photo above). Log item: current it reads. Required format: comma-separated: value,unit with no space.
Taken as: 23,A
